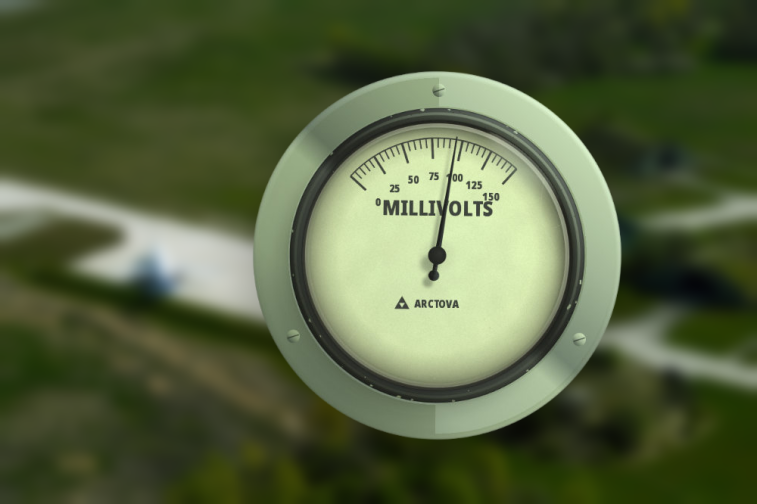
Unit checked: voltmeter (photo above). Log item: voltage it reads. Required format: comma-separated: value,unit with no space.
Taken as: 95,mV
